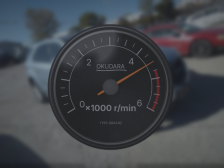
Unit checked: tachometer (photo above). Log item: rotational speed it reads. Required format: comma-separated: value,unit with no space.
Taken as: 4500,rpm
